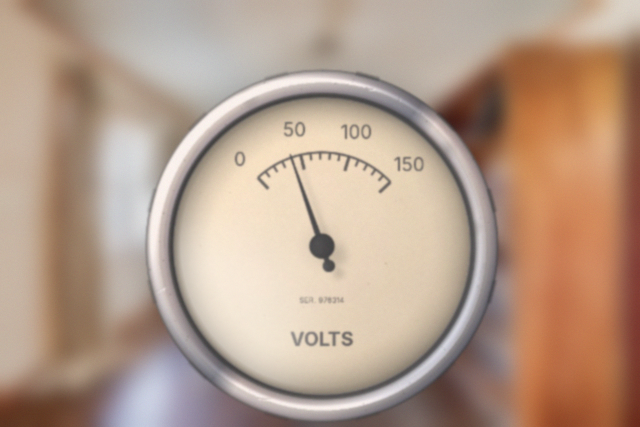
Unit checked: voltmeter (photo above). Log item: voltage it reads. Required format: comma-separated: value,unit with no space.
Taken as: 40,V
